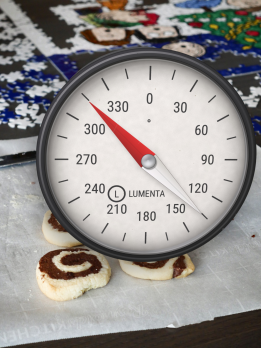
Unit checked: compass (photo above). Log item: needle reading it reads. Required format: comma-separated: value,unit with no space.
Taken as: 315,°
